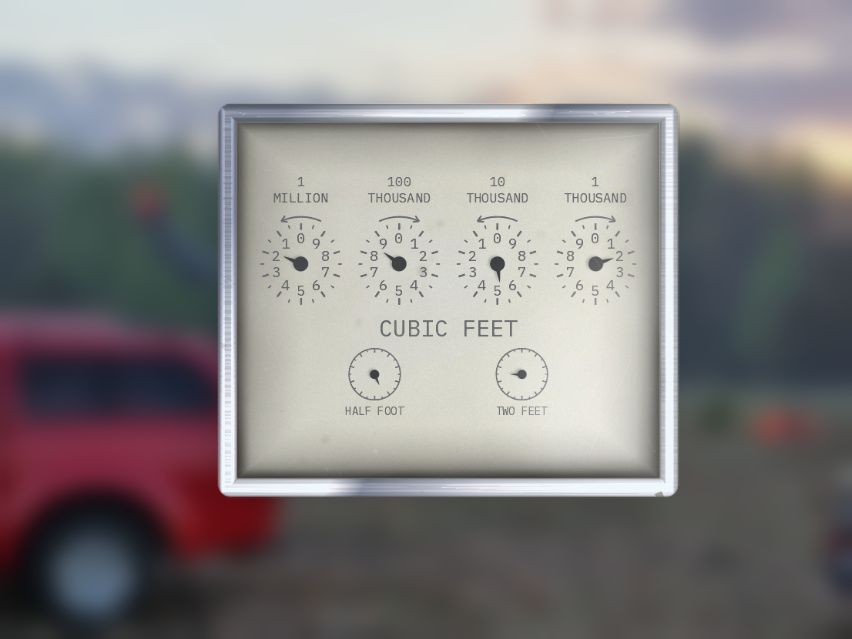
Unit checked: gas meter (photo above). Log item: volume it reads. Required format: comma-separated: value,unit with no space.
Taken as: 185200,ft³
